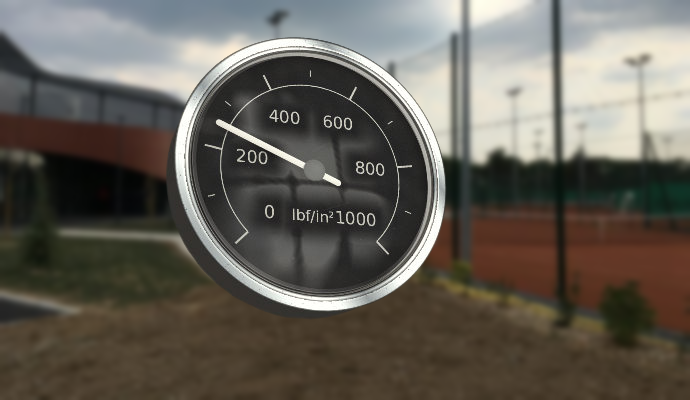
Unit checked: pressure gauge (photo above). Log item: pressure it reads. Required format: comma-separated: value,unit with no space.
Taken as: 250,psi
